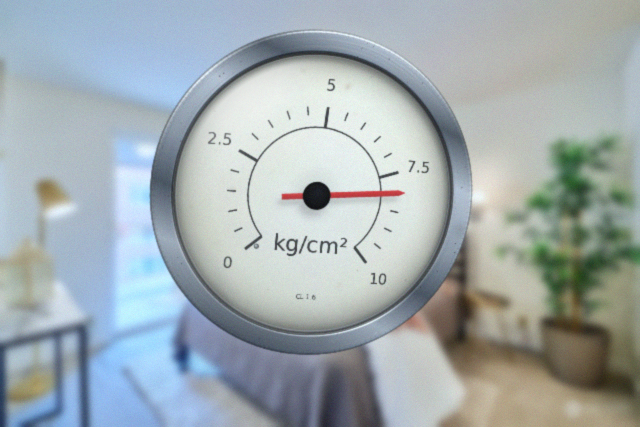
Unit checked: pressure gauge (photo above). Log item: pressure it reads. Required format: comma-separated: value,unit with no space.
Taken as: 8,kg/cm²
